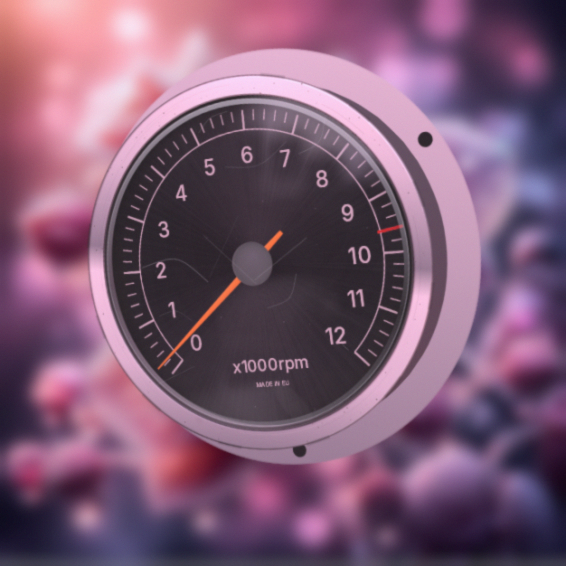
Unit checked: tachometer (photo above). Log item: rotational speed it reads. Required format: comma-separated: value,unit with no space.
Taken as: 200,rpm
